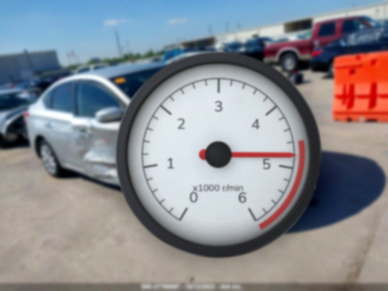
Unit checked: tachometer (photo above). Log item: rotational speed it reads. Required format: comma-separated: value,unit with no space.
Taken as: 4800,rpm
